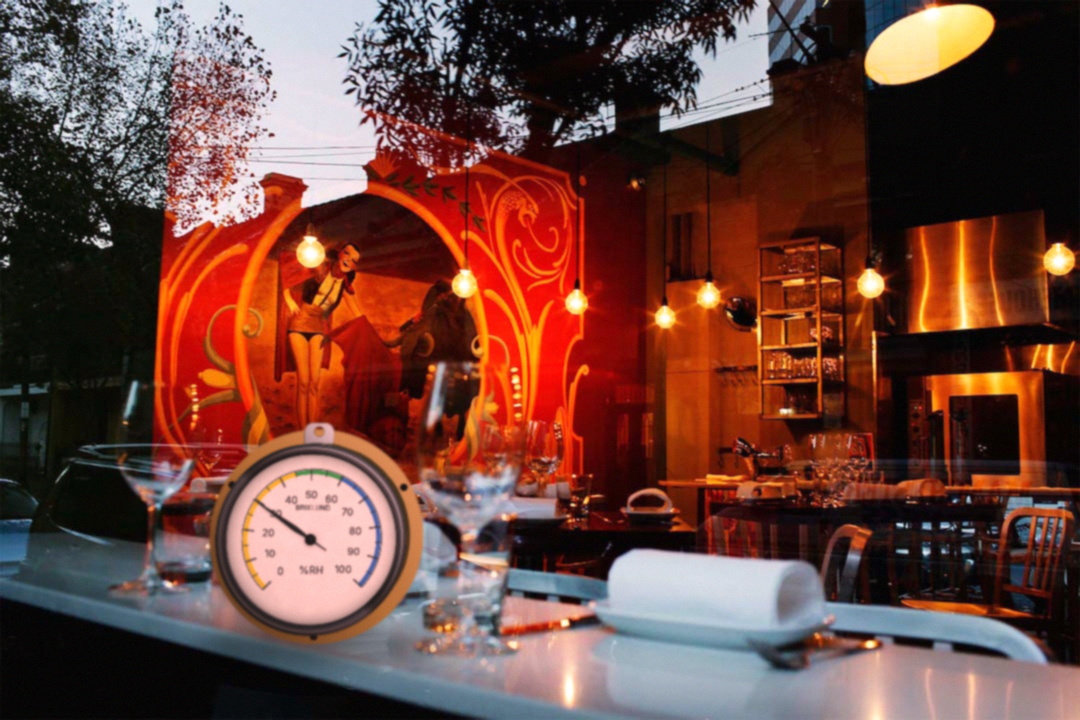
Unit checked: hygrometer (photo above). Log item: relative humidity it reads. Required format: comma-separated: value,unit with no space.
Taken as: 30,%
